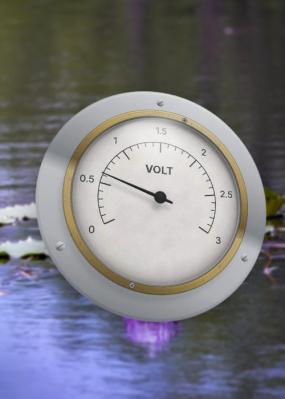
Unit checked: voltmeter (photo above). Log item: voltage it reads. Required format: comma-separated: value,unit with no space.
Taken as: 0.6,V
